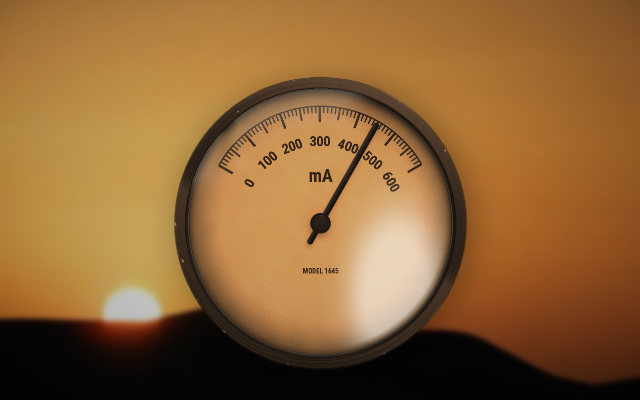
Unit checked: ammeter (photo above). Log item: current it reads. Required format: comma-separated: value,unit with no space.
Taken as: 450,mA
